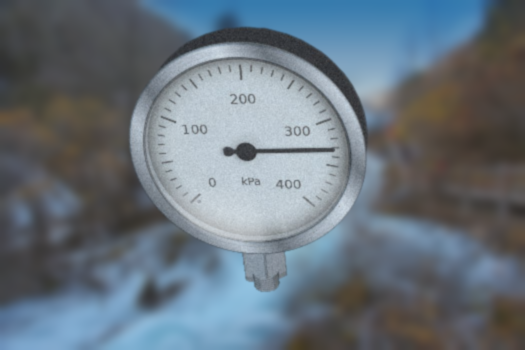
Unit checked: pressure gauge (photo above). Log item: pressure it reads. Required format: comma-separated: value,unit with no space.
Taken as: 330,kPa
